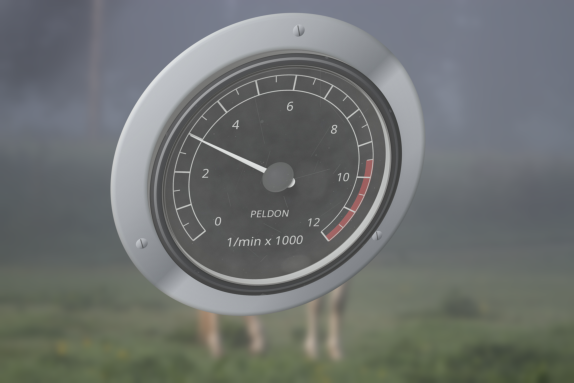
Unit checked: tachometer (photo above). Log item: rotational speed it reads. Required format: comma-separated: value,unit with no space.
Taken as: 3000,rpm
